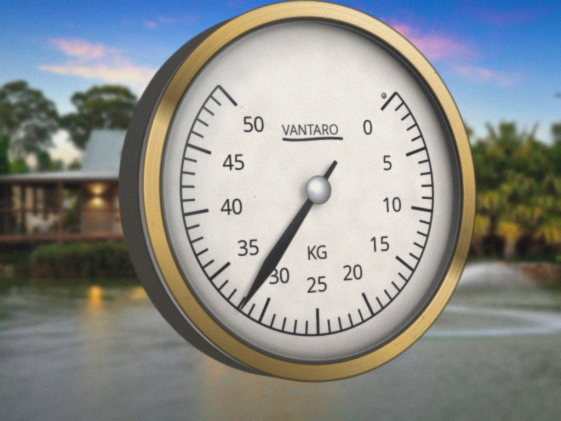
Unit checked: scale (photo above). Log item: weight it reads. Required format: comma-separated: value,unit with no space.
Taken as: 32,kg
